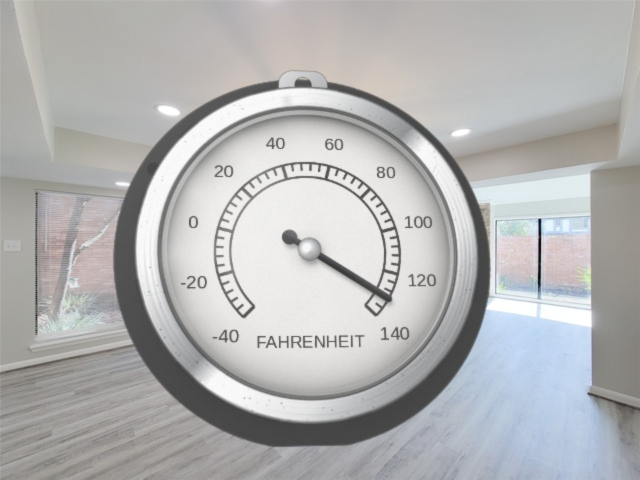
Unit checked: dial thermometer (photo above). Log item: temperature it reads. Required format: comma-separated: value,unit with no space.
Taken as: 132,°F
